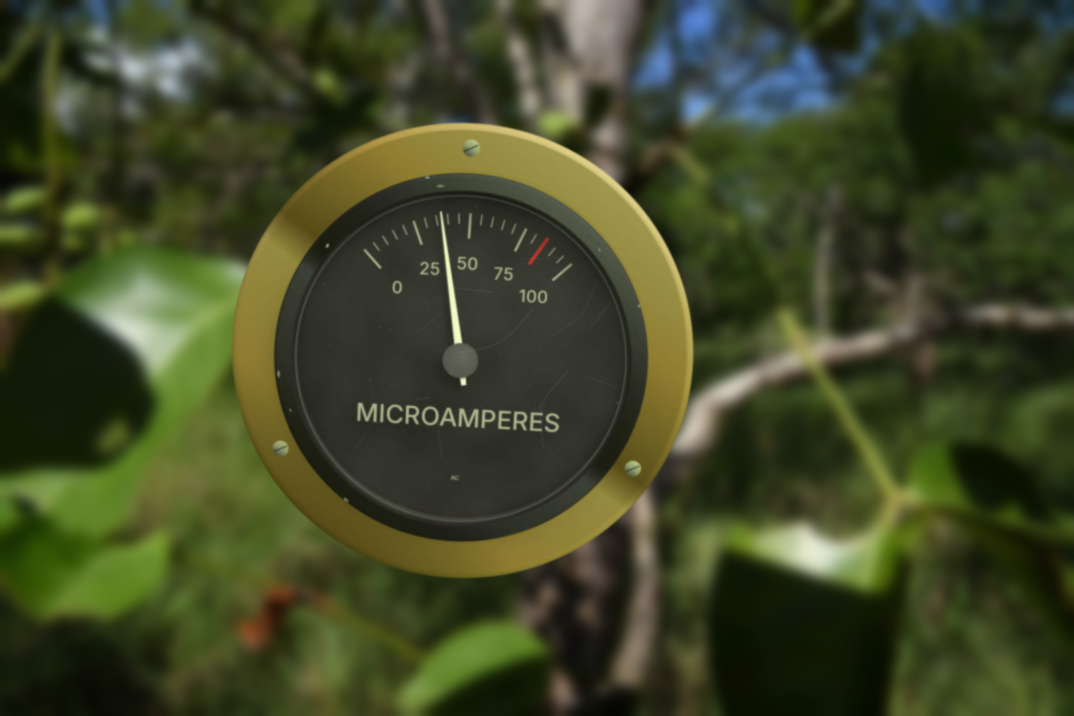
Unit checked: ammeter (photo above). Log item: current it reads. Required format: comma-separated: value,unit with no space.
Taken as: 37.5,µA
